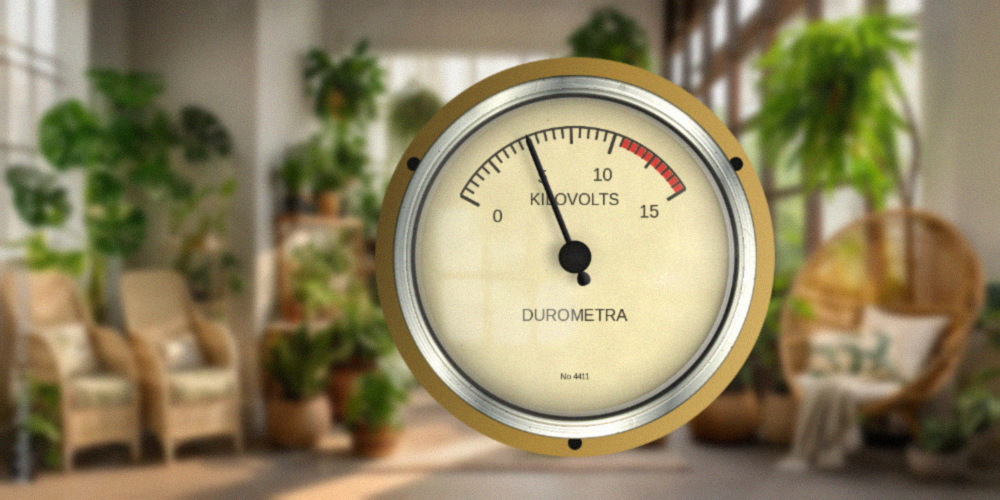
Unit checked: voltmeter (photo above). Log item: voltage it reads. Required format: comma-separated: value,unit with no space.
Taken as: 5,kV
